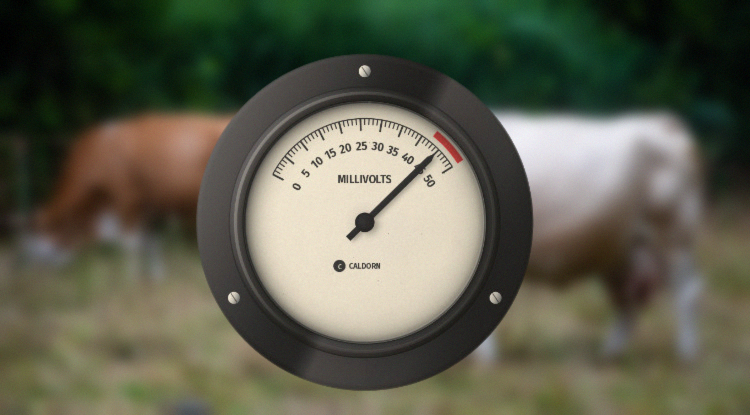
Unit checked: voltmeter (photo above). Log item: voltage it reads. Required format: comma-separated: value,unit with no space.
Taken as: 45,mV
